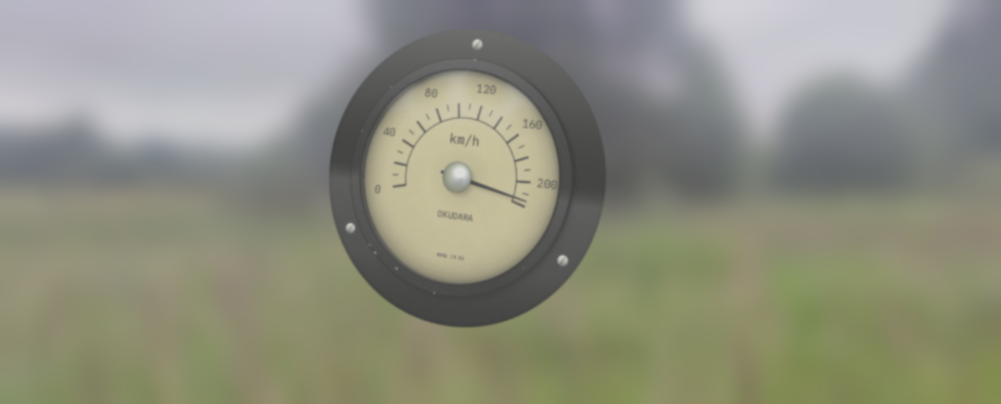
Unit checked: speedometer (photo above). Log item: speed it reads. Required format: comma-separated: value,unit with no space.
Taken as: 215,km/h
